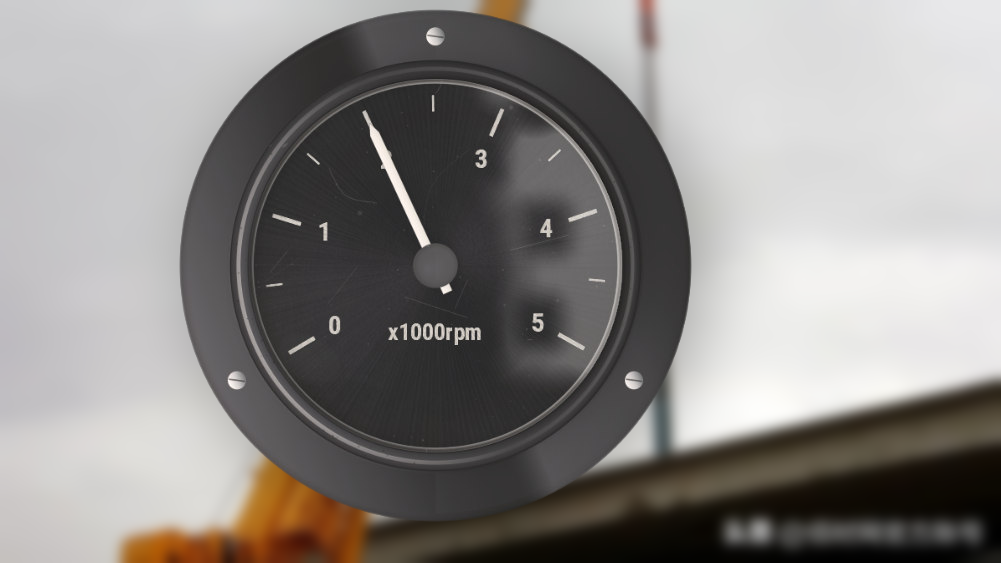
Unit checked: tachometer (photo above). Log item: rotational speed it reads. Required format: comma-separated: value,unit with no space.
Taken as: 2000,rpm
